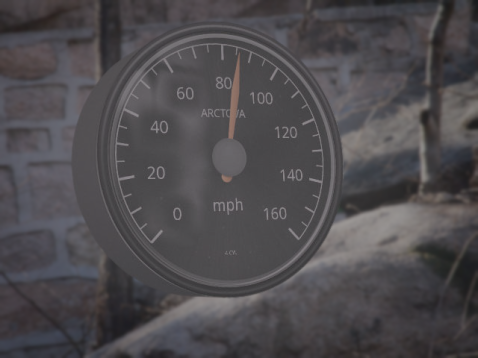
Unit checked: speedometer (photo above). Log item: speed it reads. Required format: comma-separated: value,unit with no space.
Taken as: 85,mph
